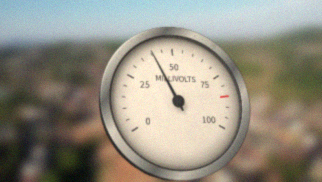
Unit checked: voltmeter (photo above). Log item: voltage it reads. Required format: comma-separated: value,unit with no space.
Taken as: 40,mV
